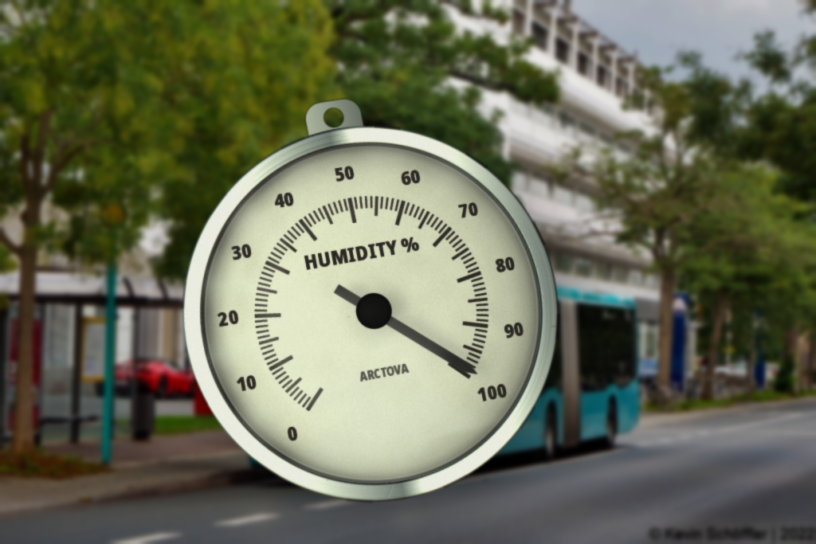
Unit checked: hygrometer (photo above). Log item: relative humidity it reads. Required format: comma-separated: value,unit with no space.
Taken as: 99,%
